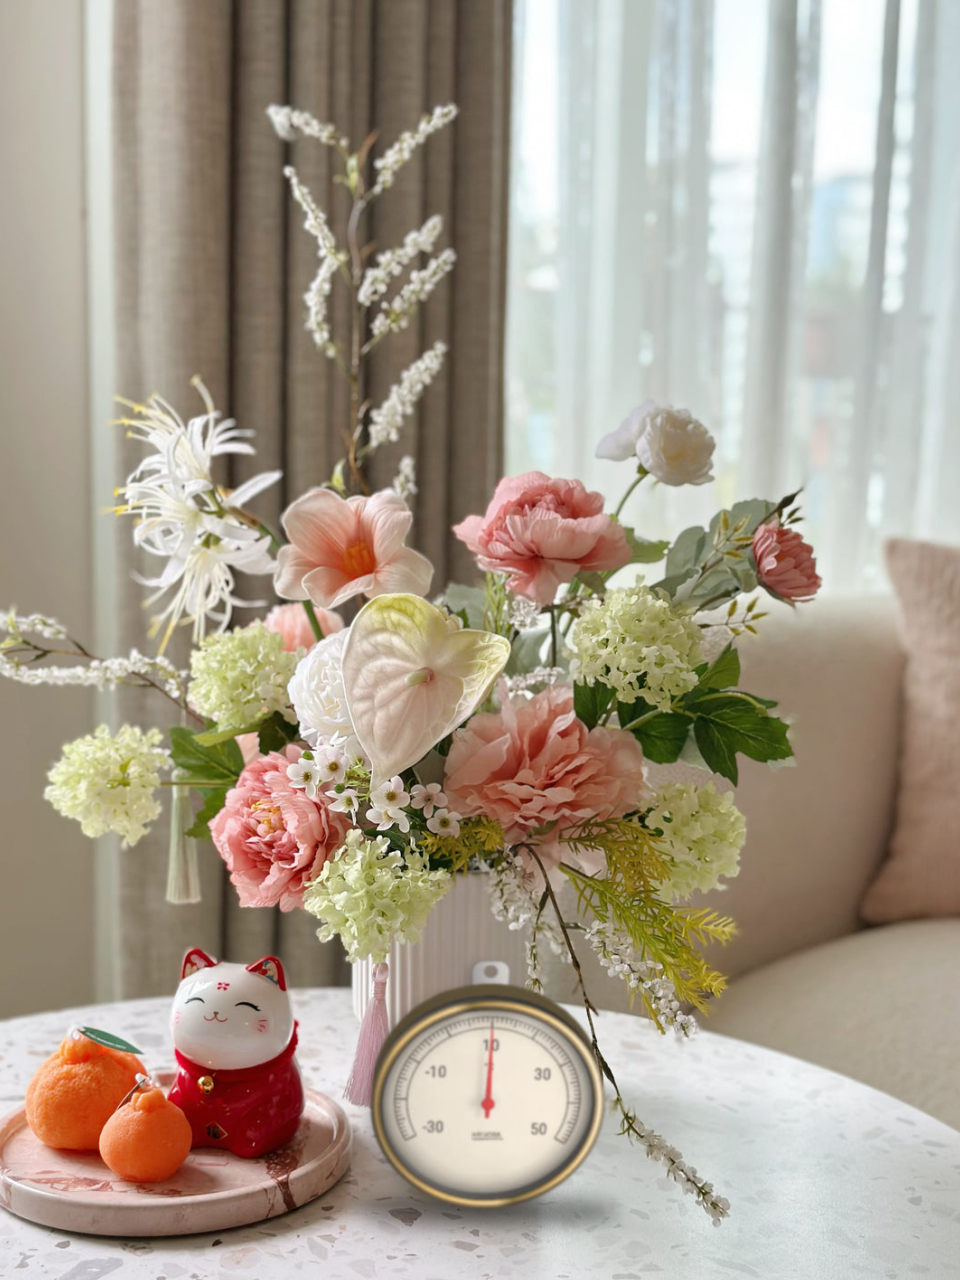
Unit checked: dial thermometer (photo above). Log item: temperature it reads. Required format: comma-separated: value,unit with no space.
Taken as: 10,°C
